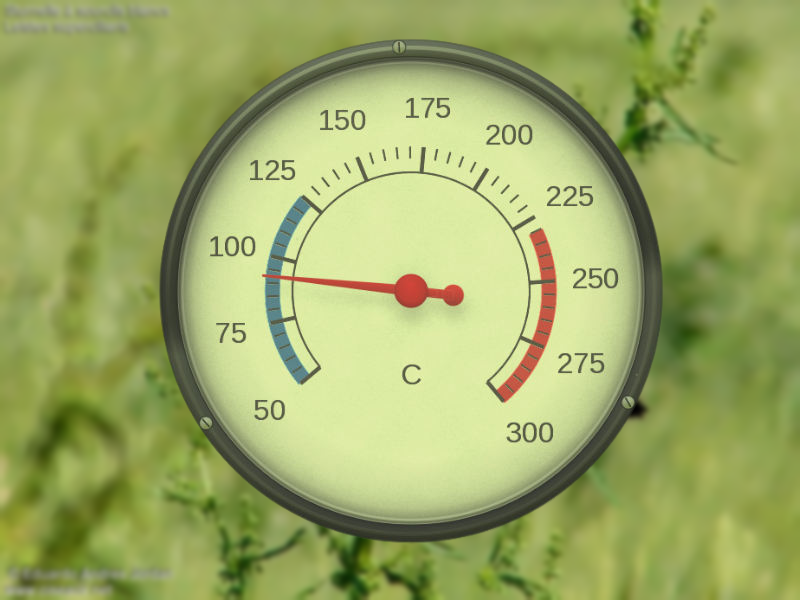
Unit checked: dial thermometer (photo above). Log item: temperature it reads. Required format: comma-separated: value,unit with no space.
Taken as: 92.5,°C
